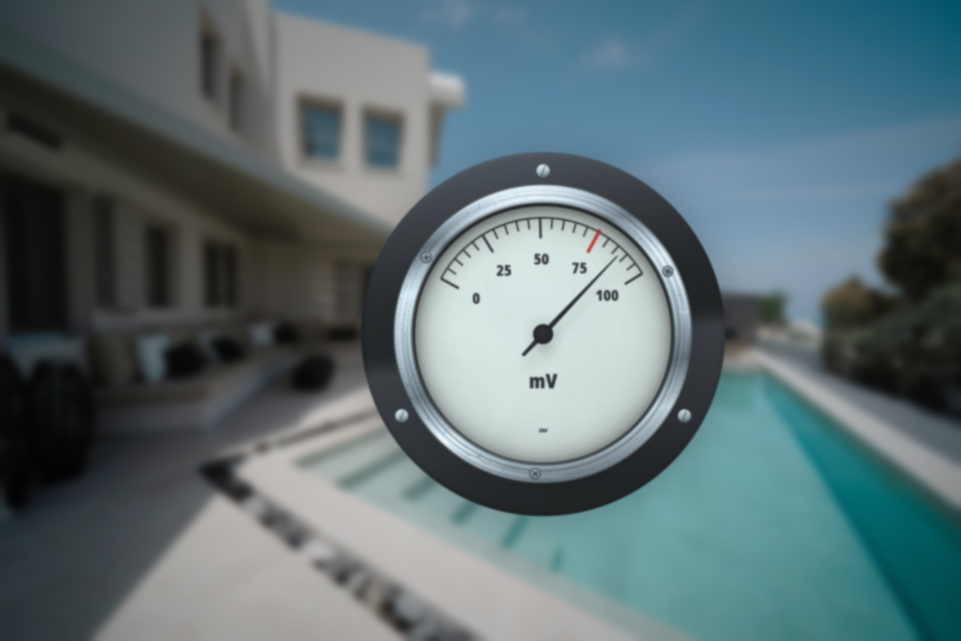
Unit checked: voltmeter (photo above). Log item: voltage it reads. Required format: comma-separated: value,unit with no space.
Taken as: 87.5,mV
